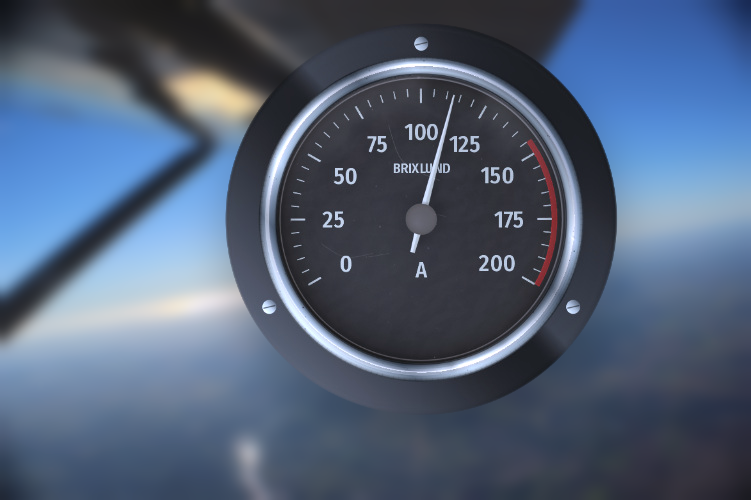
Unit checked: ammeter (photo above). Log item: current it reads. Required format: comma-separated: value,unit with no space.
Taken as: 112.5,A
